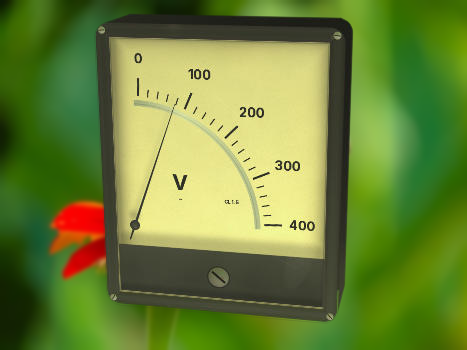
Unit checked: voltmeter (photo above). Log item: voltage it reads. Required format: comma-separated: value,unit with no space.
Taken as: 80,V
